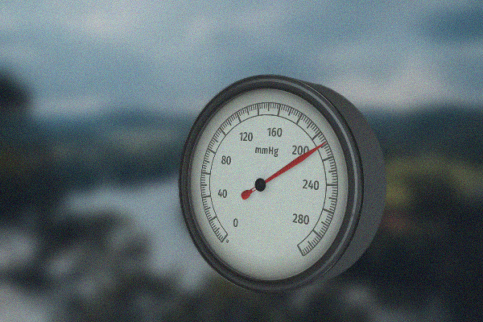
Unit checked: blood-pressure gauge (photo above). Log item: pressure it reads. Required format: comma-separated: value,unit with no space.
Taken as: 210,mmHg
